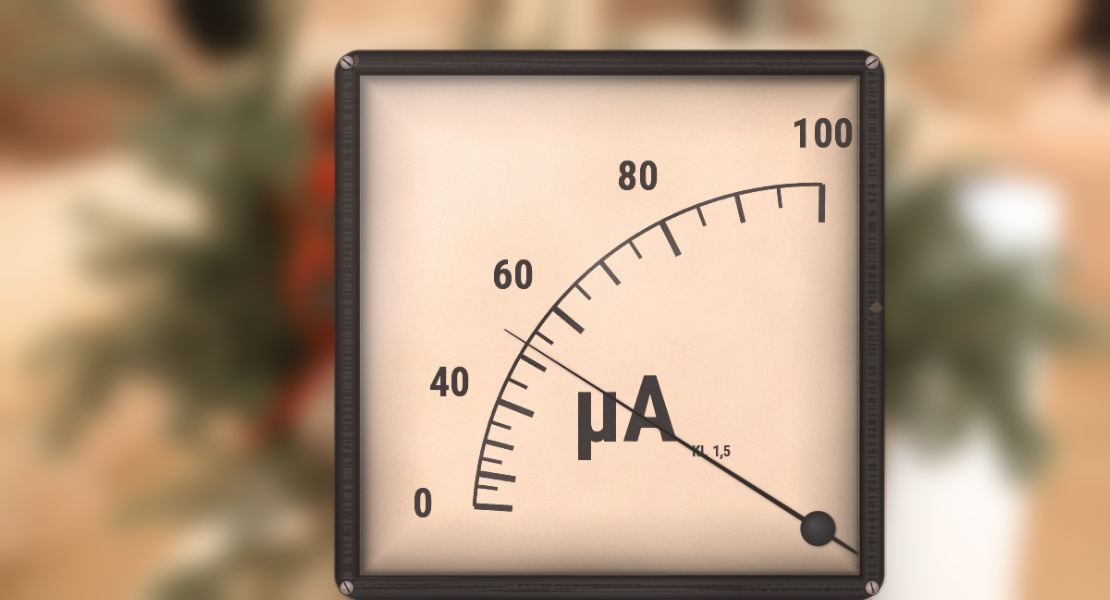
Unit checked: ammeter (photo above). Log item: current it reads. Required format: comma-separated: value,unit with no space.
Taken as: 52.5,µA
